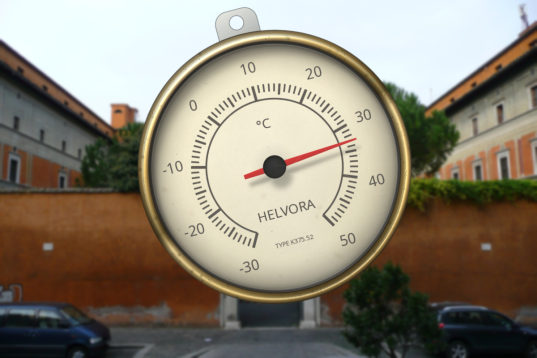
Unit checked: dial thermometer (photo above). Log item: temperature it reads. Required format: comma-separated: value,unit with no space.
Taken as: 33,°C
